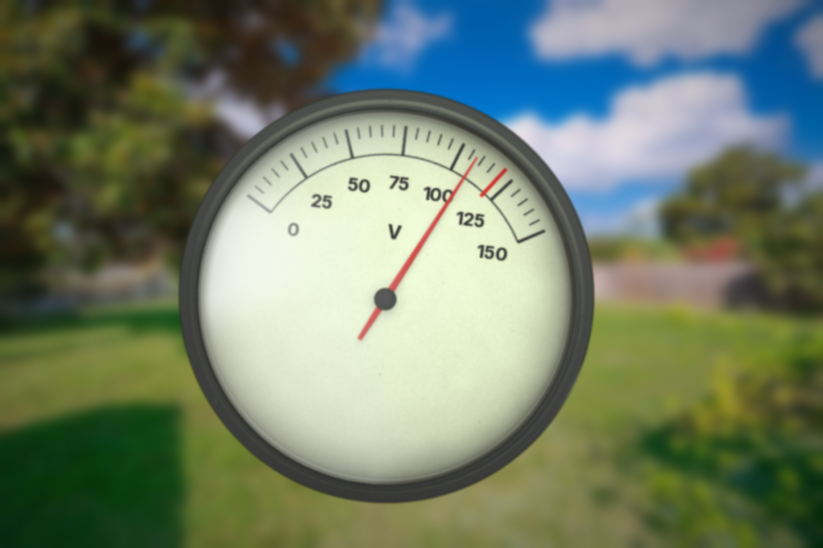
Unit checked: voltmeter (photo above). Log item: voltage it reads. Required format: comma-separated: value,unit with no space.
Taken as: 107.5,V
